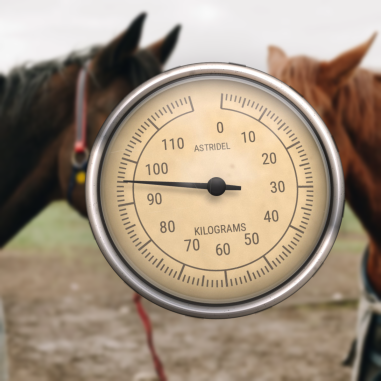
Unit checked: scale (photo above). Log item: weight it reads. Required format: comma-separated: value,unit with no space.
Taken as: 95,kg
